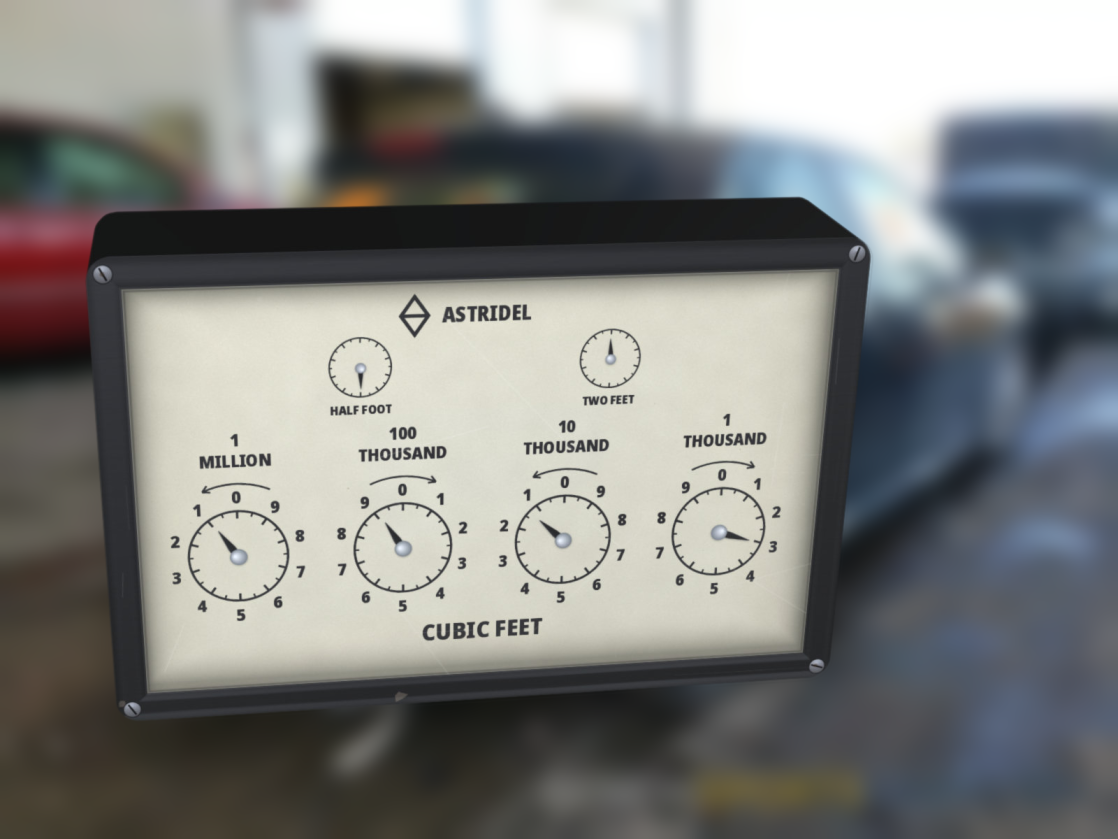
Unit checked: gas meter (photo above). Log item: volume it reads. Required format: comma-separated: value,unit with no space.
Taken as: 91300,ft³
